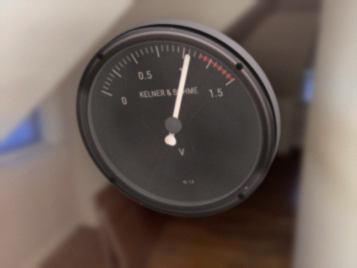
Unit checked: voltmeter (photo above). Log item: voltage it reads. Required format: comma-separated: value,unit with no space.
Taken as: 1.05,V
